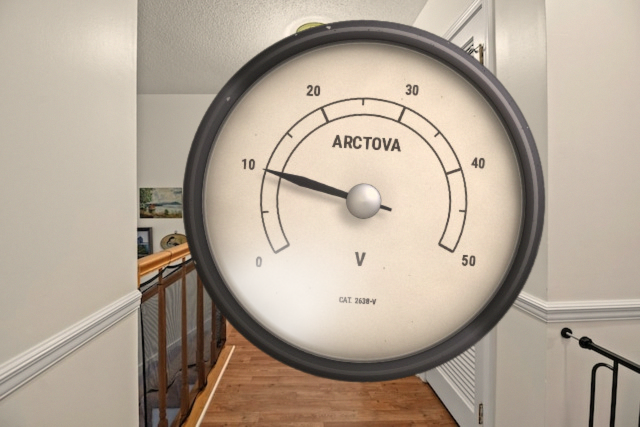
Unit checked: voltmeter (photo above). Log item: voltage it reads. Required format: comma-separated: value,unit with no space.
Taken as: 10,V
